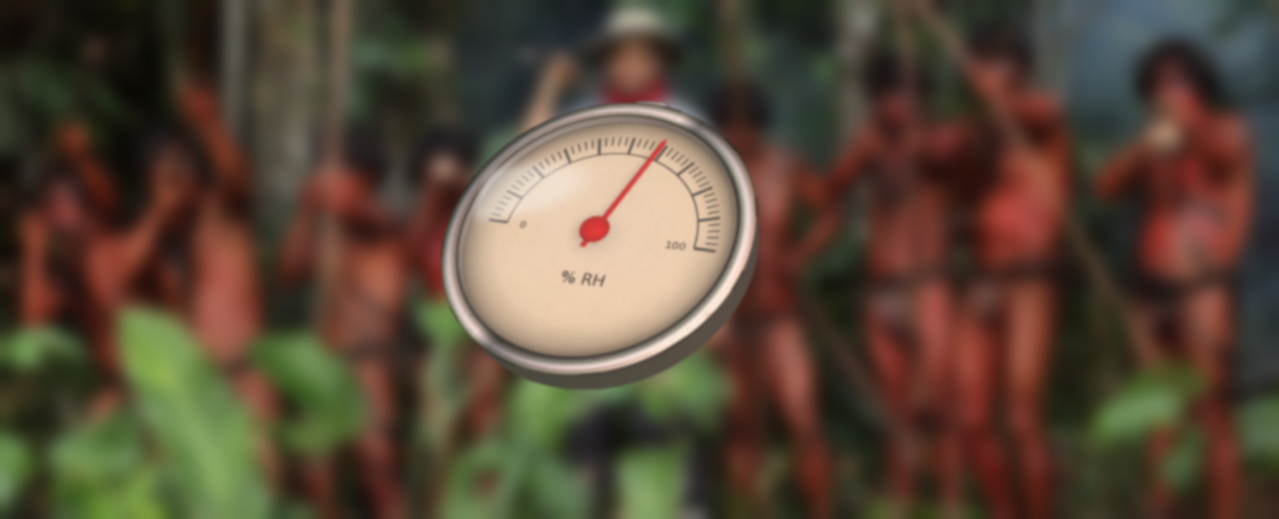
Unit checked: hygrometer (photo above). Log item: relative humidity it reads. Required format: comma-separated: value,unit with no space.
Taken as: 60,%
